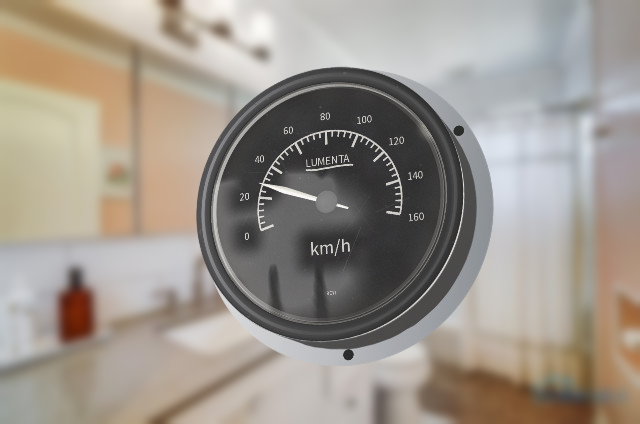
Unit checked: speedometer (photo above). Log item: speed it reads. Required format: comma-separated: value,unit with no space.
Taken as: 28,km/h
